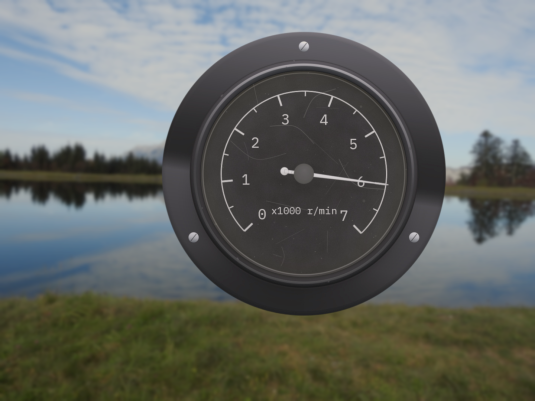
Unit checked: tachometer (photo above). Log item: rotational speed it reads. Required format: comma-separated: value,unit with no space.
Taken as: 6000,rpm
